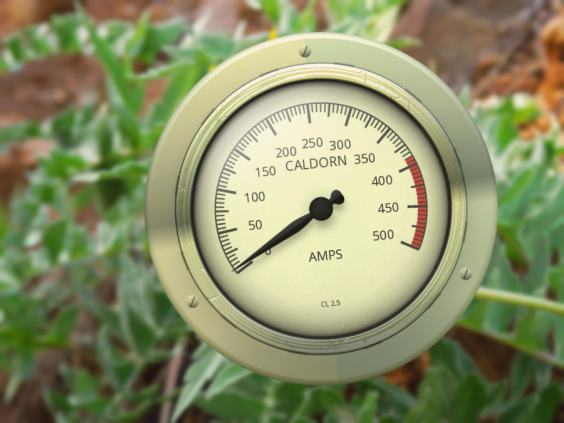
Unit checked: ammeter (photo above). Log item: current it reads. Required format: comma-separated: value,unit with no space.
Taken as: 5,A
